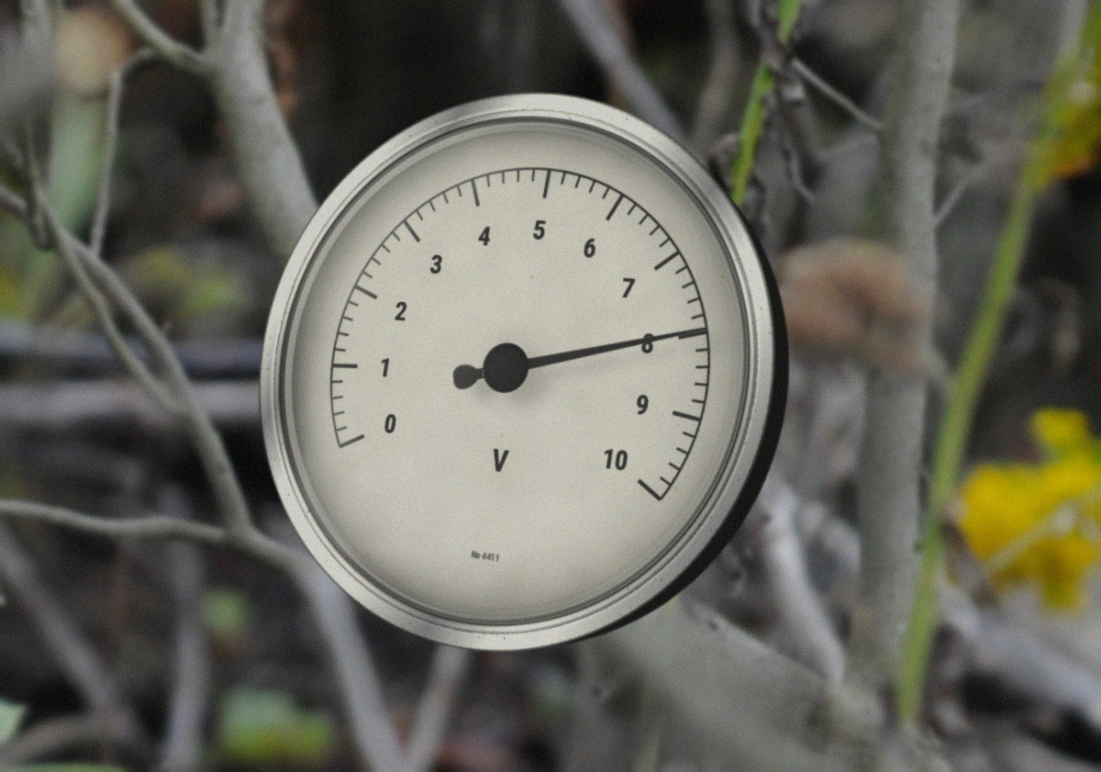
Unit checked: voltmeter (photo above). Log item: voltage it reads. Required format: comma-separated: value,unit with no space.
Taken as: 8,V
